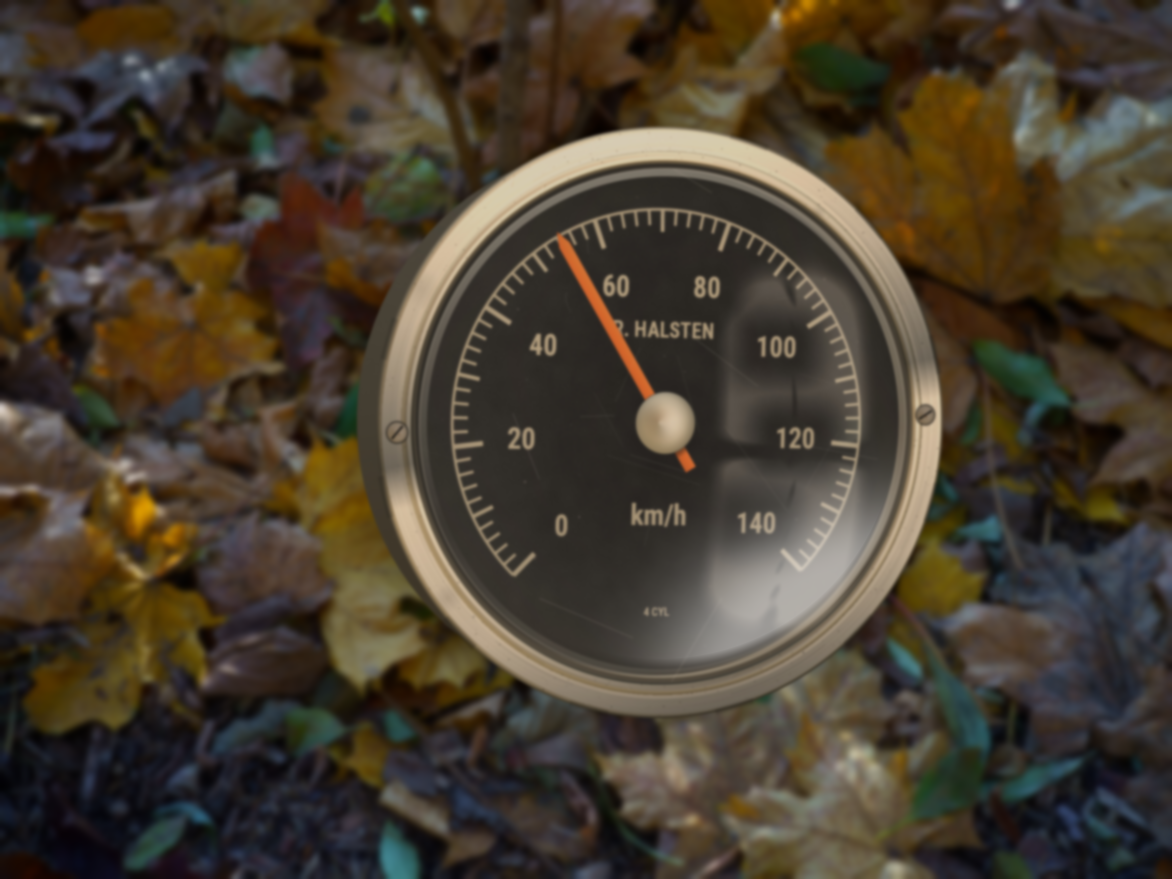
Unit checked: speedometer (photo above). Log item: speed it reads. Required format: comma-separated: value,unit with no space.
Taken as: 54,km/h
